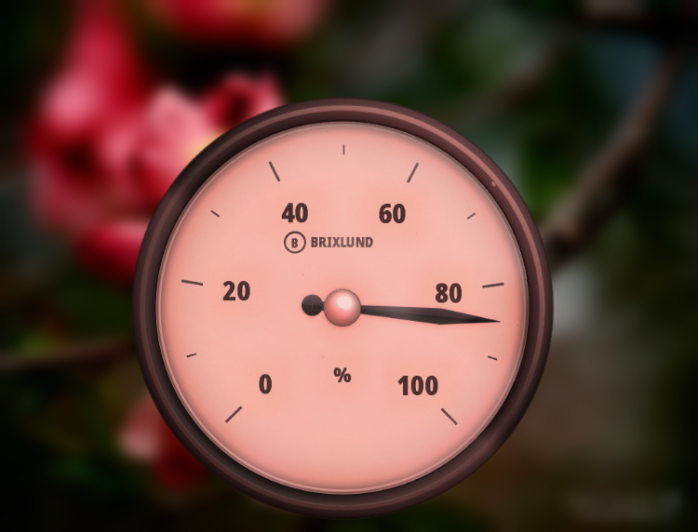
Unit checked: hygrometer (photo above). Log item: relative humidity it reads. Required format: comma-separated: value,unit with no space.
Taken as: 85,%
